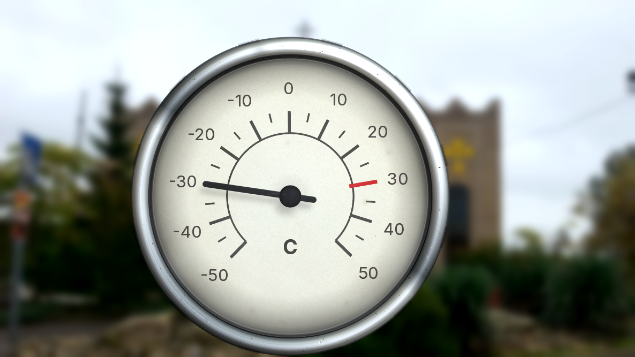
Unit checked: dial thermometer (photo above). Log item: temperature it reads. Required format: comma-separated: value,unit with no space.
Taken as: -30,°C
